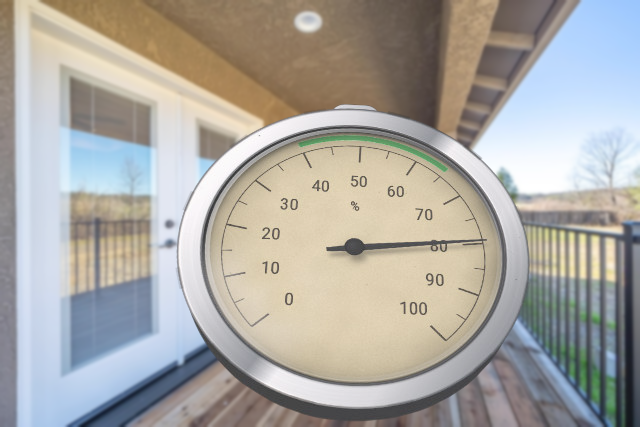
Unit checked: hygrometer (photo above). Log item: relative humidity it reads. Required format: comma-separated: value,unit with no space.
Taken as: 80,%
